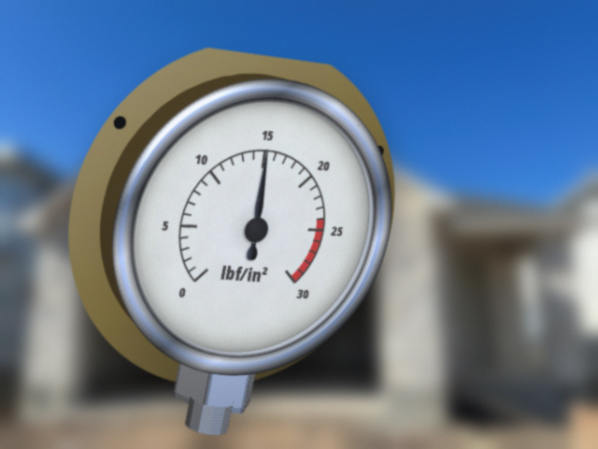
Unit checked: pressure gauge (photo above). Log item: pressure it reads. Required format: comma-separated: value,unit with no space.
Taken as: 15,psi
